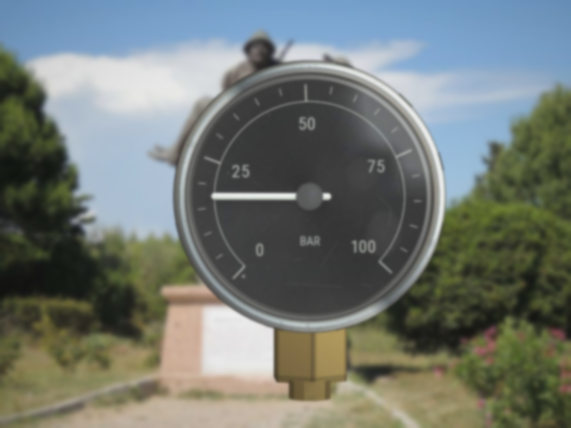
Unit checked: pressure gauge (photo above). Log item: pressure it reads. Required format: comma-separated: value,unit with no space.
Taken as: 17.5,bar
